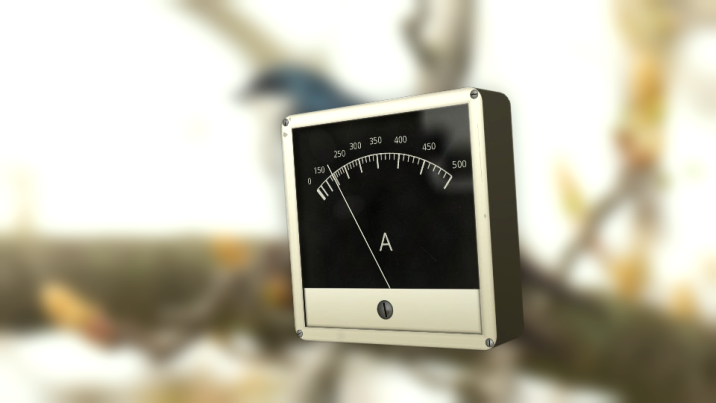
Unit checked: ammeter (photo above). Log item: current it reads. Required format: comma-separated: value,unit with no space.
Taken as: 200,A
